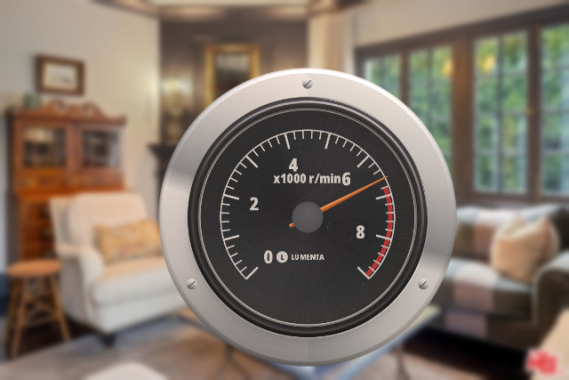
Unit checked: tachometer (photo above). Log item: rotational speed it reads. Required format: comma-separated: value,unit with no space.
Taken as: 6600,rpm
